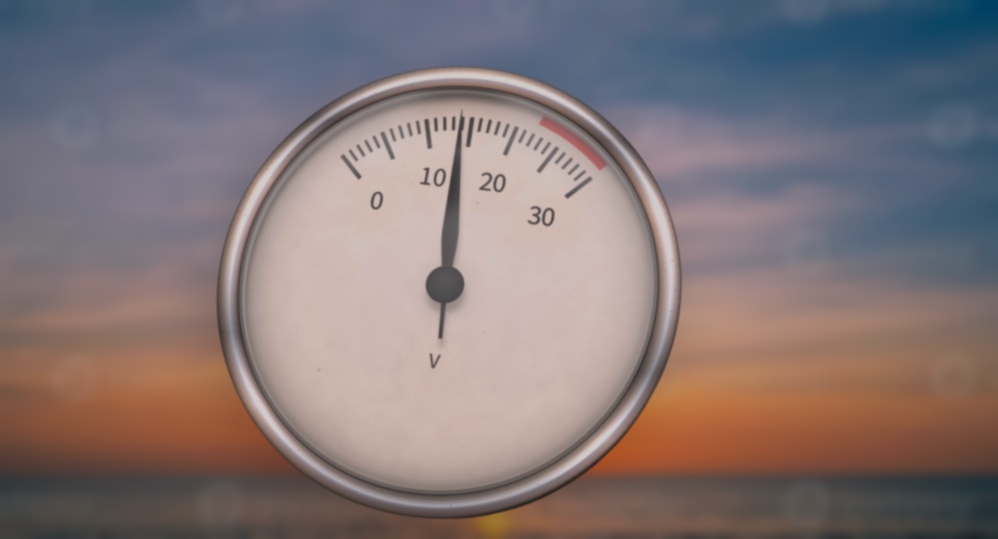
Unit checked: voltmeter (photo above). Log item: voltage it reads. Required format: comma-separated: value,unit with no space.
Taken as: 14,V
